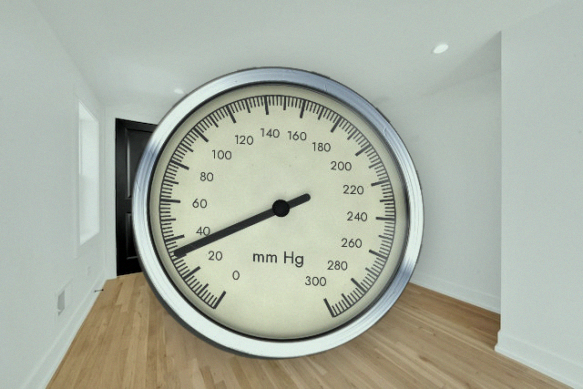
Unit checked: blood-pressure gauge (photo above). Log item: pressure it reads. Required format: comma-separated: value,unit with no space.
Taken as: 32,mmHg
